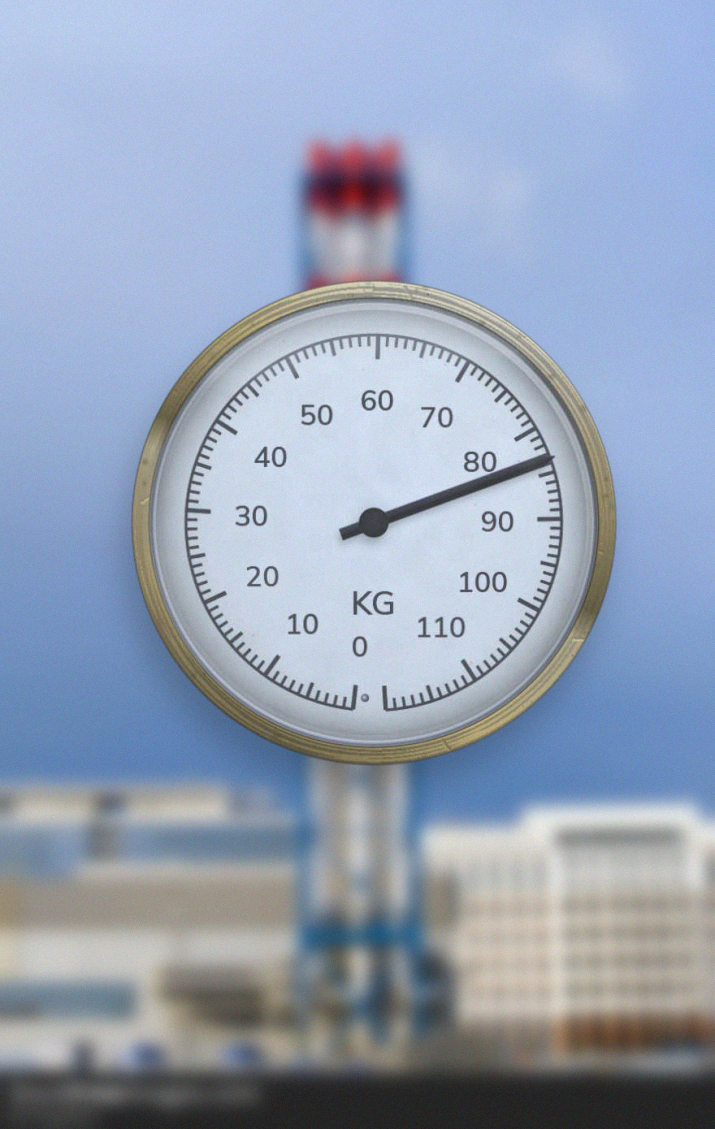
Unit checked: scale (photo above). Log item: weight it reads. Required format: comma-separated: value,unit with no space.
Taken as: 83.5,kg
